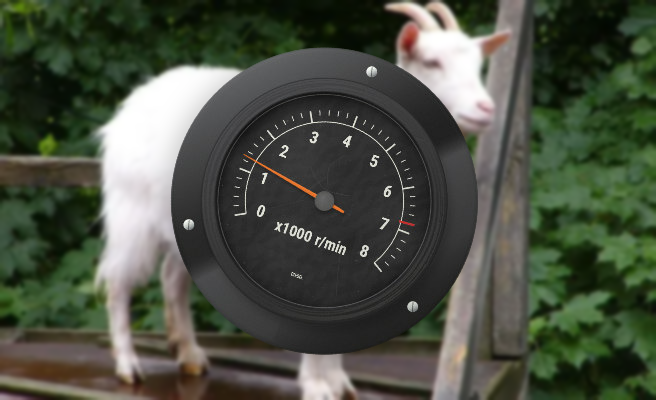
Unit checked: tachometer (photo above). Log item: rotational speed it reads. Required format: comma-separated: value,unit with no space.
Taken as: 1300,rpm
